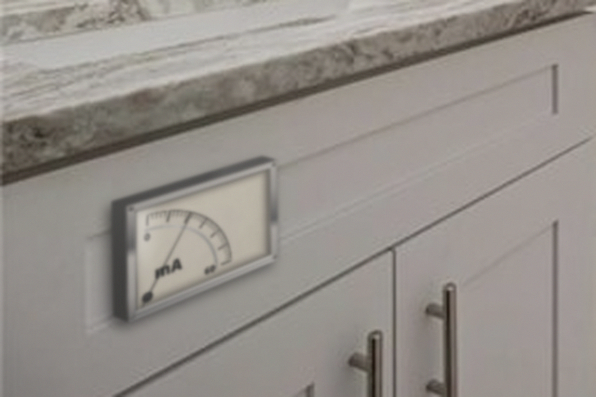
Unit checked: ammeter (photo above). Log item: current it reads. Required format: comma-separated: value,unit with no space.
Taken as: 20,mA
